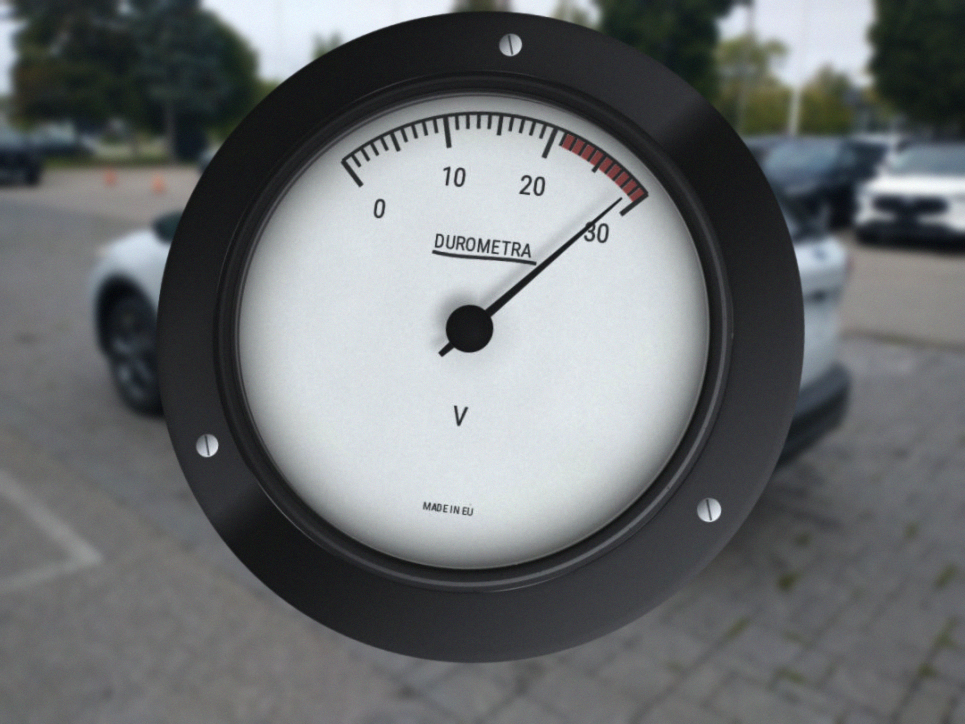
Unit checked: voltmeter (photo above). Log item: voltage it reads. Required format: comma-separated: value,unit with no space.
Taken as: 29,V
